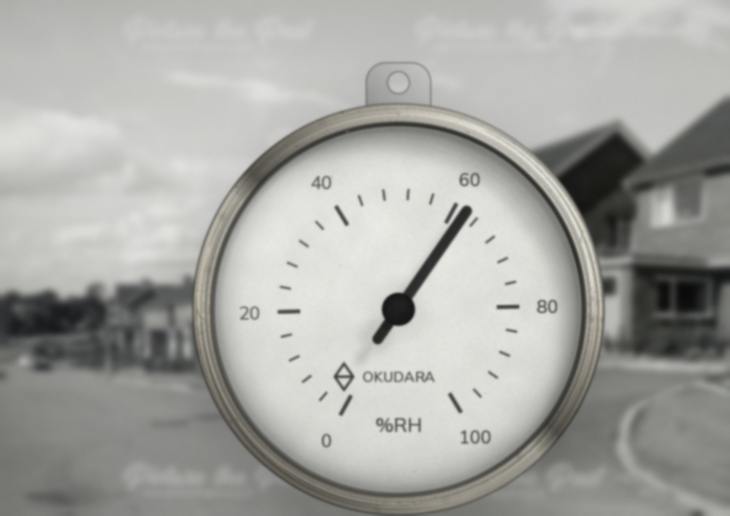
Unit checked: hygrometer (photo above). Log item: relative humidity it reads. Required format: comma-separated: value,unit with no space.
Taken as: 62,%
